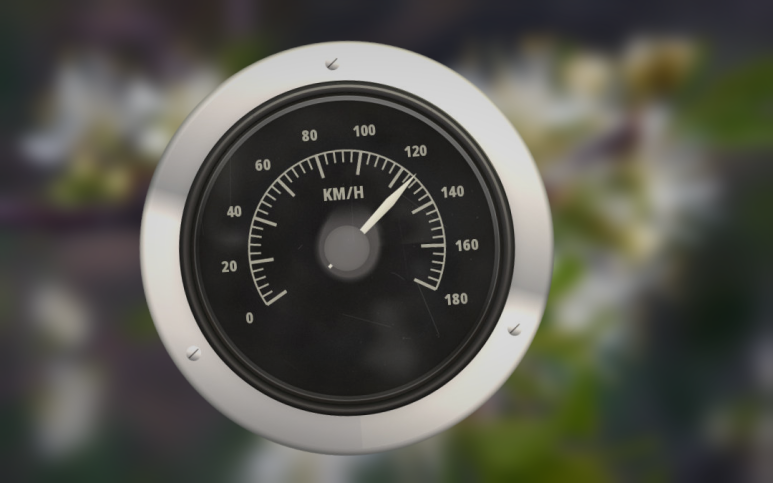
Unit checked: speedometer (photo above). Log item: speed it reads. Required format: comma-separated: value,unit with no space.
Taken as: 126,km/h
